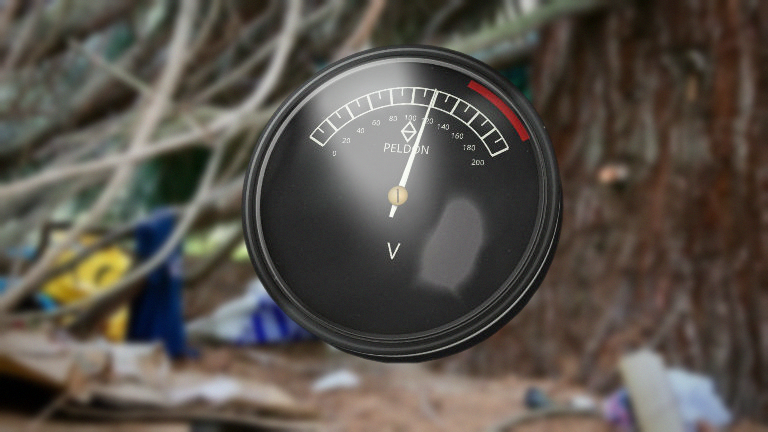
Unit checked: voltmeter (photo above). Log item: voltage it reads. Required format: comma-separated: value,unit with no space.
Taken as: 120,V
